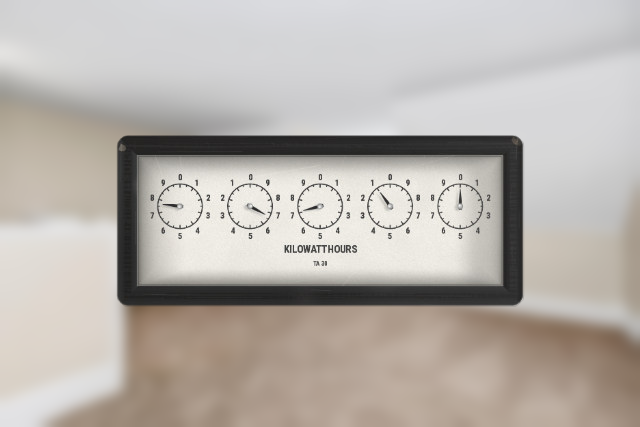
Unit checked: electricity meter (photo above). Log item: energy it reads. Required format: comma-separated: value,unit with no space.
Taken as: 76710,kWh
